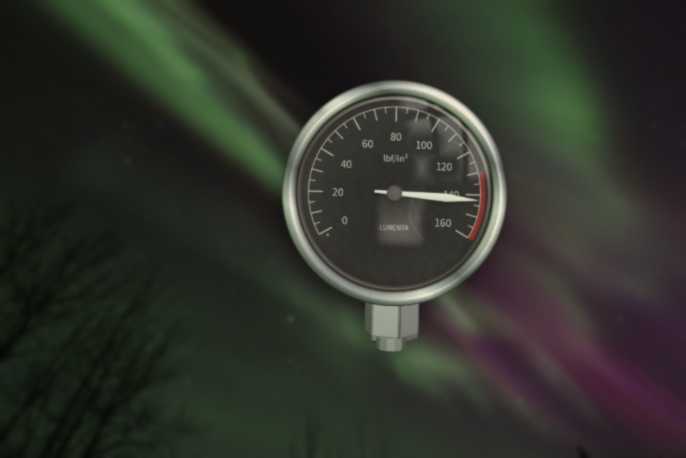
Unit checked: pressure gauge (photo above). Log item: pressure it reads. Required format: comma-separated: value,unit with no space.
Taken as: 142.5,psi
